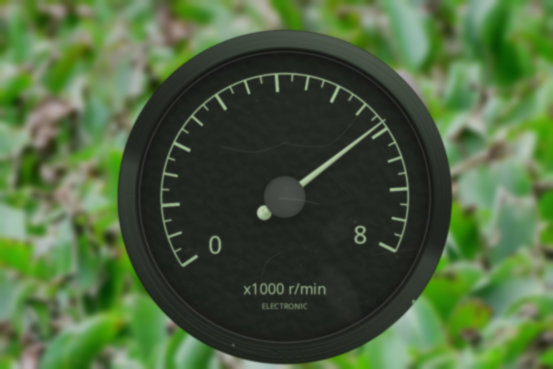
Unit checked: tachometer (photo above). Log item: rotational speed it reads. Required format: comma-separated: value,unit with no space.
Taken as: 5875,rpm
